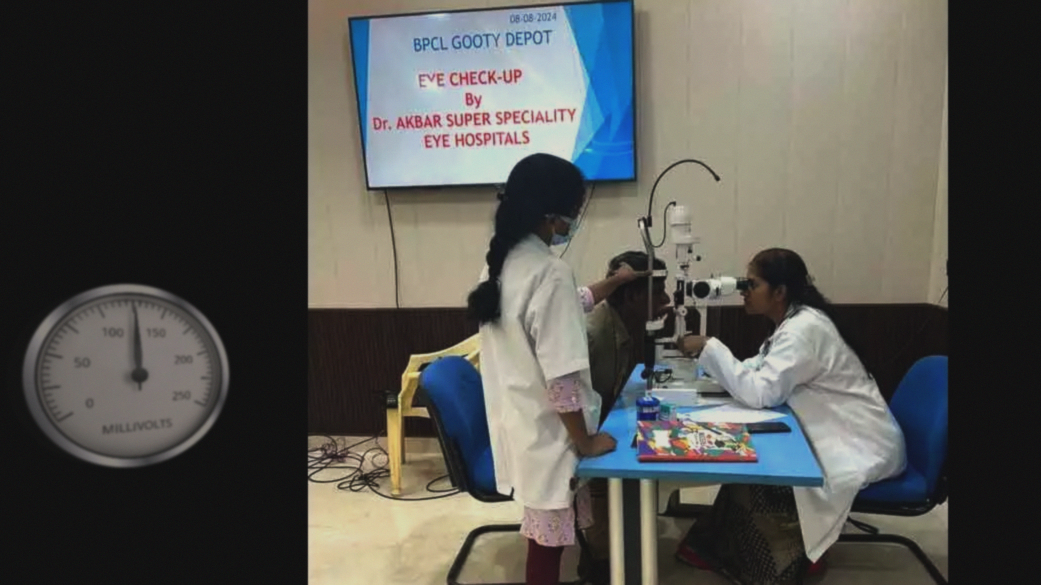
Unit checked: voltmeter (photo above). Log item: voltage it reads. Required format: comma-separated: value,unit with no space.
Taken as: 125,mV
